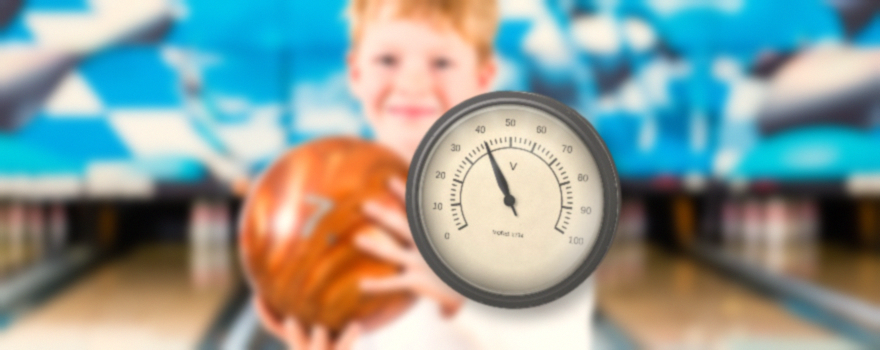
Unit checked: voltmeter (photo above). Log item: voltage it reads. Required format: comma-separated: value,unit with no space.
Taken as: 40,V
